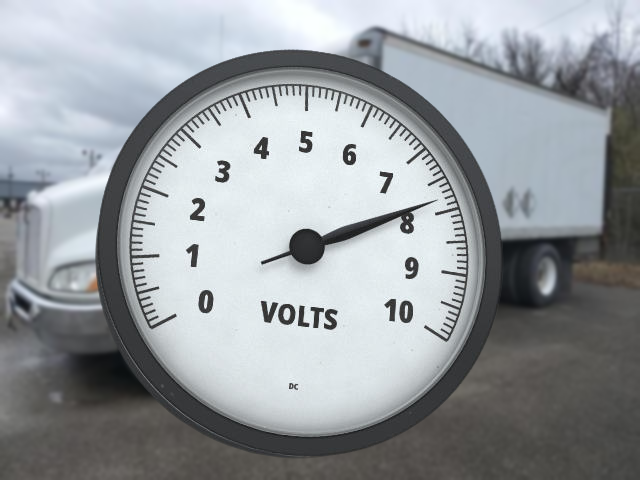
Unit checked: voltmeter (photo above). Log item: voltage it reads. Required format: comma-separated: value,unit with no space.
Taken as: 7.8,V
